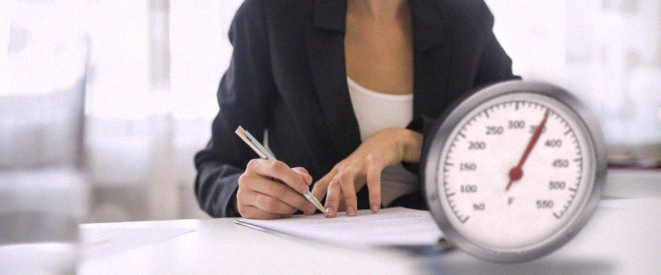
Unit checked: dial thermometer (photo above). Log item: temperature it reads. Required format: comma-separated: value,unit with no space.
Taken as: 350,°F
